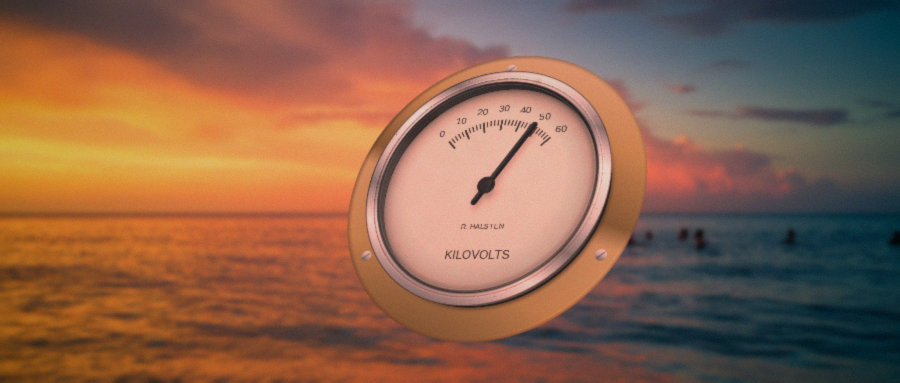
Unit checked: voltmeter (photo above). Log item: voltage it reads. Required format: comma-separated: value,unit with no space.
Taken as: 50,kV
